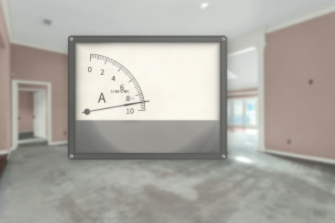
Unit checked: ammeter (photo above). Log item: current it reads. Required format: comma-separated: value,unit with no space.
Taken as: 9,A
